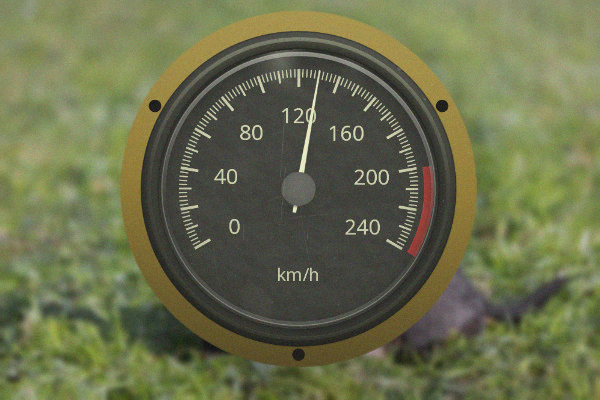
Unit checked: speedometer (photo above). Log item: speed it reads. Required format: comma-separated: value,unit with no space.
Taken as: 130,km/h
